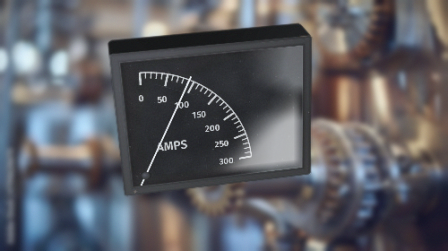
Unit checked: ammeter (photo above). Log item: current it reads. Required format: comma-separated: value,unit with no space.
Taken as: 90,A
